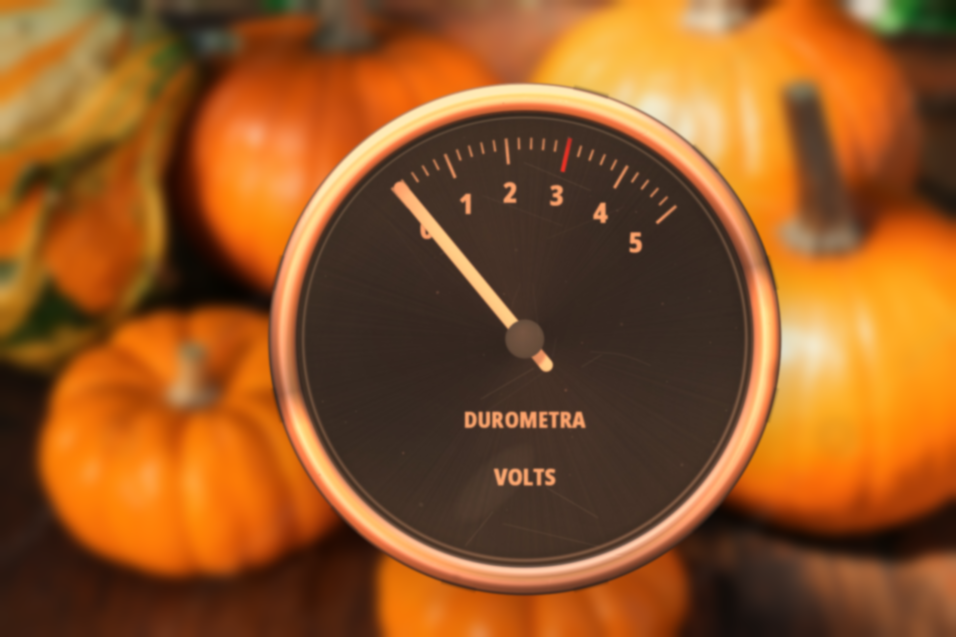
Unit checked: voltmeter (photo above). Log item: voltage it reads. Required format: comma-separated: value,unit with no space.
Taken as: 0.1,V
